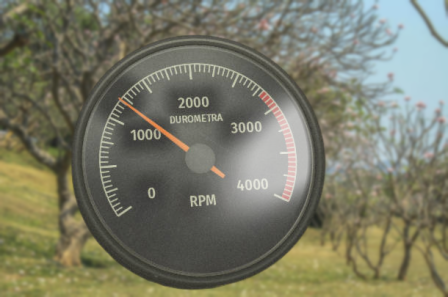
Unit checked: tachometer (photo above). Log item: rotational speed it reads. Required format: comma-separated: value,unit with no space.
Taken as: 1200,rpm
